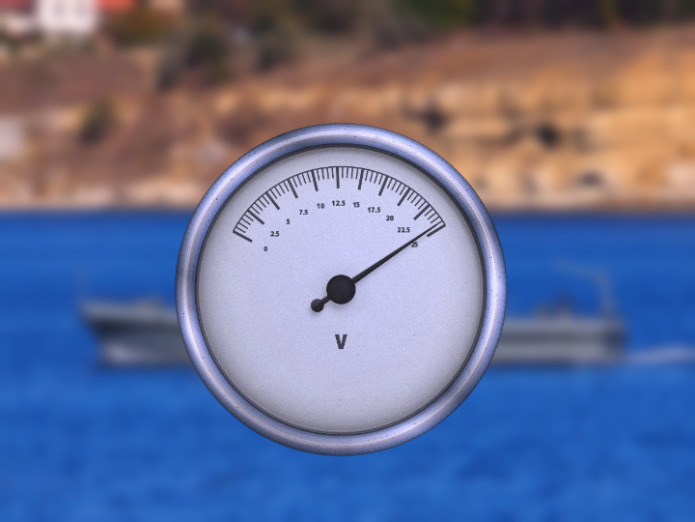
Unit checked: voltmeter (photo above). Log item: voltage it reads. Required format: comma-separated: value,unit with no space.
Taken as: 24.5,V
